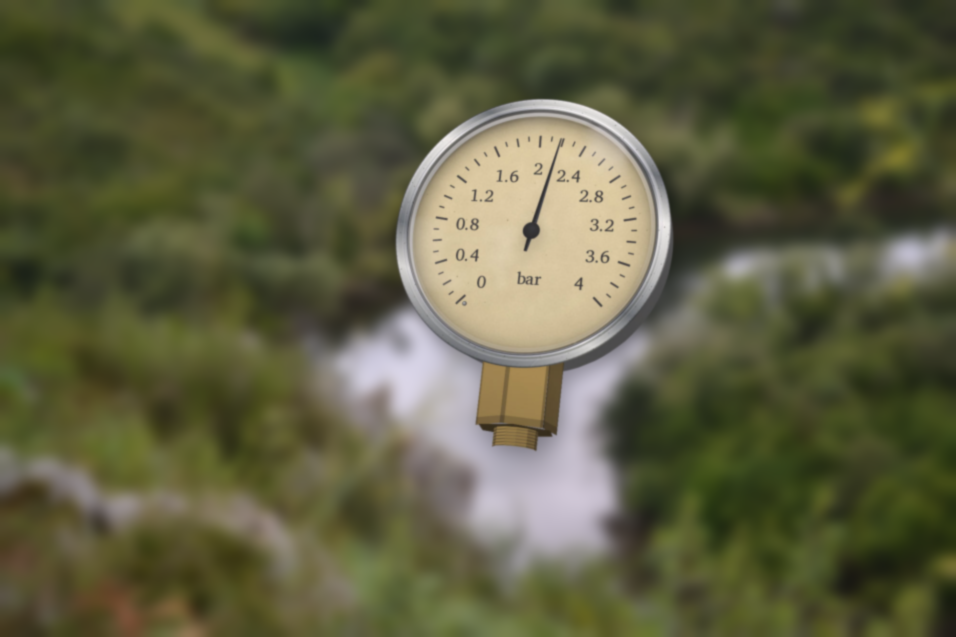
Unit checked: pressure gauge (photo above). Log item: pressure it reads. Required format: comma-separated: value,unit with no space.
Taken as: 2.2,bar
